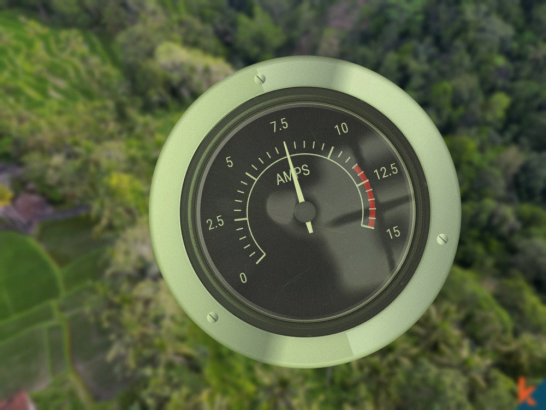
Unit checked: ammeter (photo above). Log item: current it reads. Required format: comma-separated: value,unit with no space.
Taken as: 7.5,A
